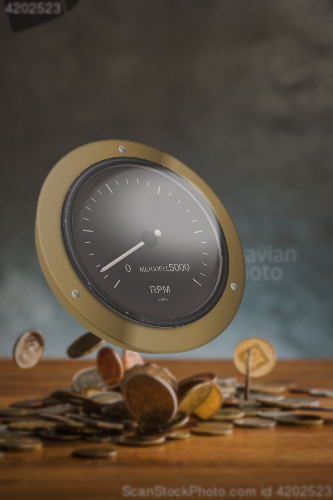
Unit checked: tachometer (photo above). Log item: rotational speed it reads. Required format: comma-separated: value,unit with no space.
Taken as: 300,rpm
